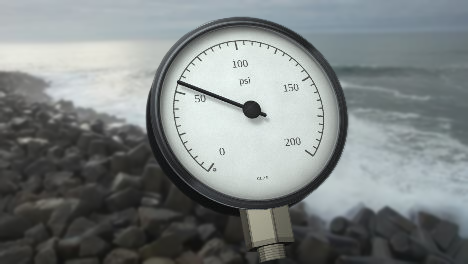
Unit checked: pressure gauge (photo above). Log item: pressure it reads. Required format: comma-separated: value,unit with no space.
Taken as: 55,psi
